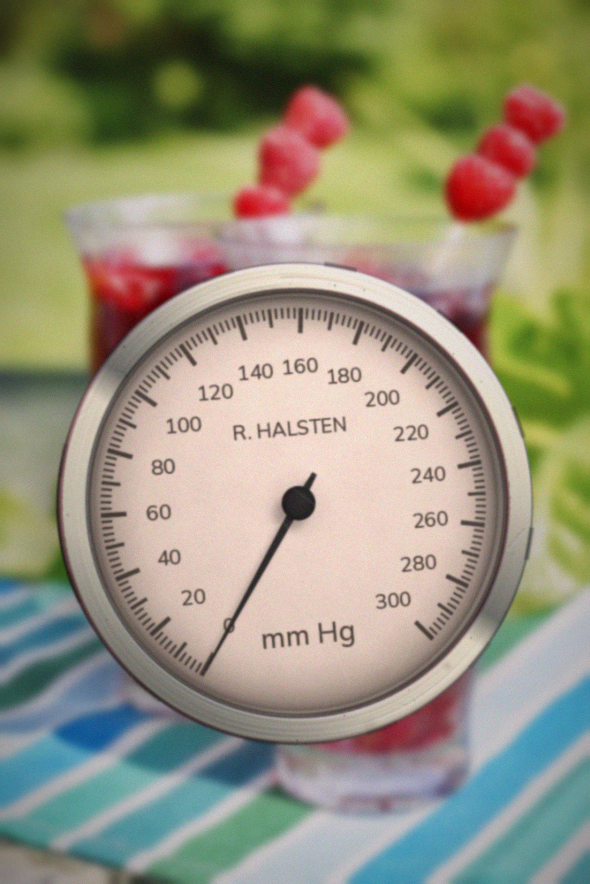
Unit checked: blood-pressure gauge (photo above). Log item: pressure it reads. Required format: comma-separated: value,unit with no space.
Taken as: 0,mmHg
